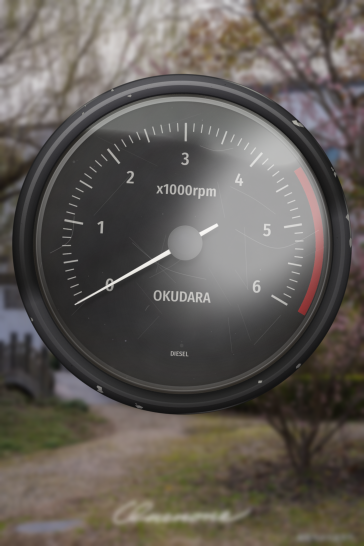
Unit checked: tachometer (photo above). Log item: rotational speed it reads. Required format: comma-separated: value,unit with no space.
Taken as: 0,rpm
